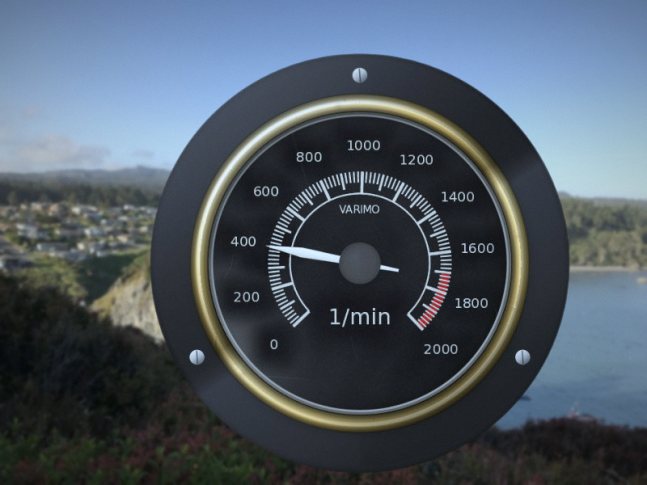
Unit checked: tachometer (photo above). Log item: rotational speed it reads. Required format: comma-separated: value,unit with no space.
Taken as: 400,rpm
